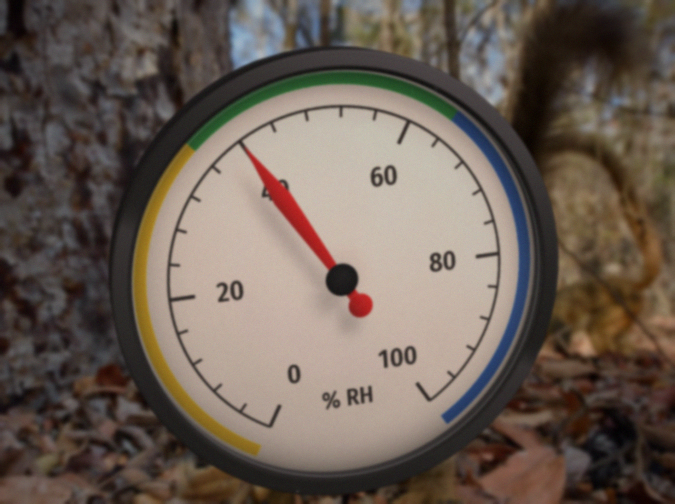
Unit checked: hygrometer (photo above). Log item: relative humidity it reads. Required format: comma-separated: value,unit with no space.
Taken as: 40,%
